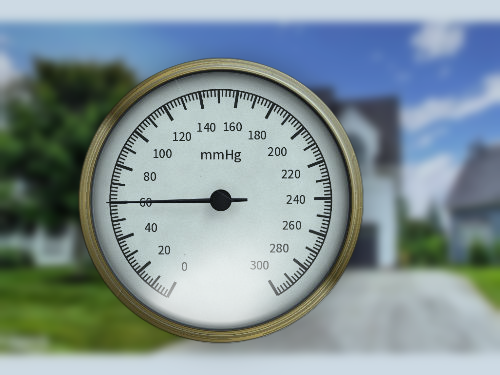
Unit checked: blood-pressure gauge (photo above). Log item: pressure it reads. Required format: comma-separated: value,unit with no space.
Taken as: 60,mmHg
